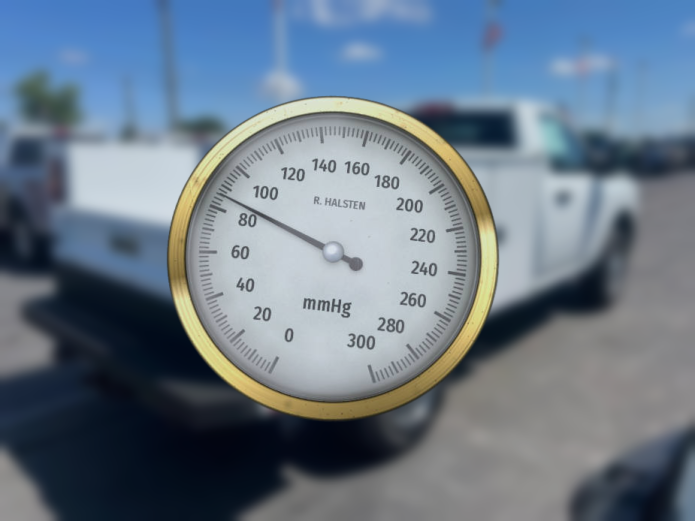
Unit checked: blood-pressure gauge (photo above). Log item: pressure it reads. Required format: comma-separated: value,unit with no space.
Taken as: 86,mmHg
